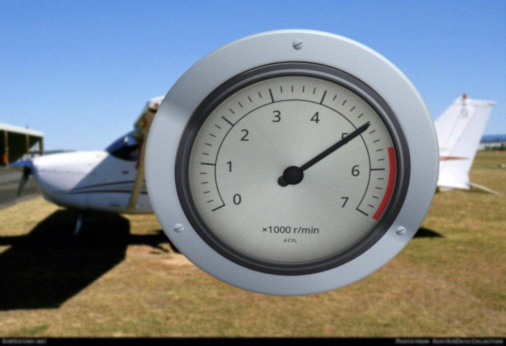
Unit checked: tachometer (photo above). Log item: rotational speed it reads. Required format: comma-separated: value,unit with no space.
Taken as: 5000,rpm
